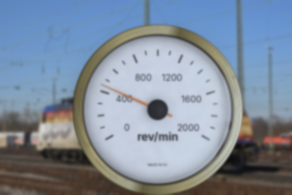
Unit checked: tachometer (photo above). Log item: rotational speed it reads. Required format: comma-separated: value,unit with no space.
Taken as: 450,rpm
